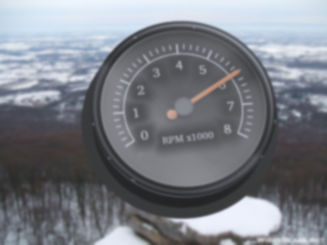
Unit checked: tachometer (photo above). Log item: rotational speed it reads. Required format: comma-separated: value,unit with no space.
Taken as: 6000,rpm
